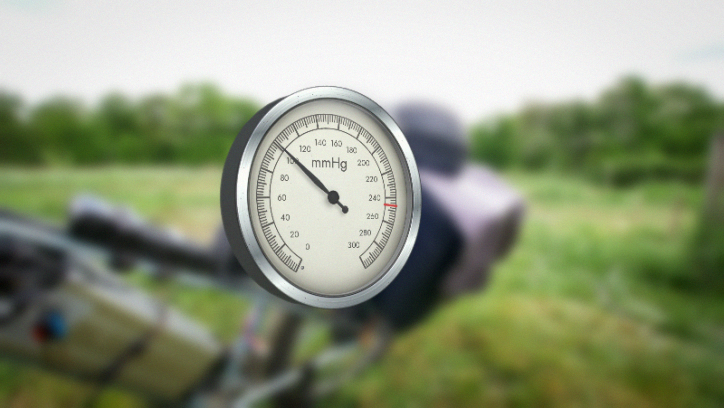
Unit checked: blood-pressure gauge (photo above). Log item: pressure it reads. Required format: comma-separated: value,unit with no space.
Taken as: 100,mmHg
